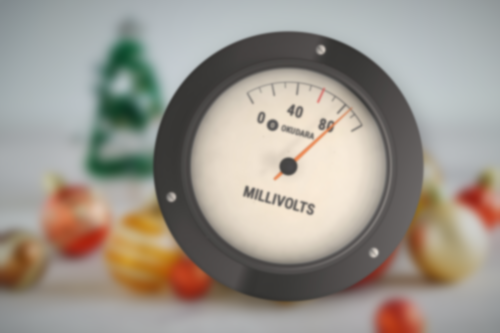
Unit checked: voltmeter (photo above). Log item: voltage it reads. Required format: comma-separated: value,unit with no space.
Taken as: 85,mV
